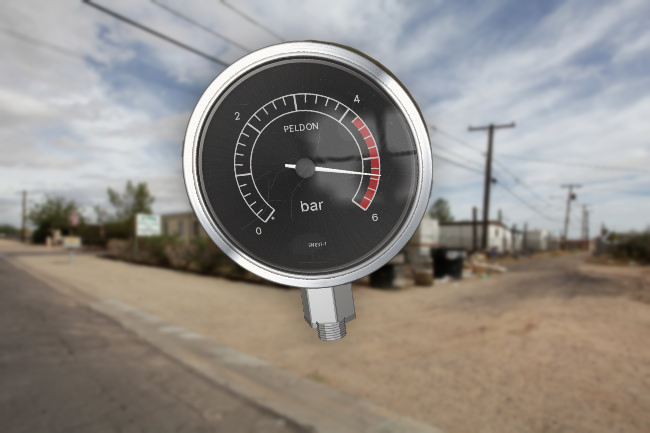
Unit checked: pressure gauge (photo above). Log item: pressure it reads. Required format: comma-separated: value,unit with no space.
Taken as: 5.3,bar
